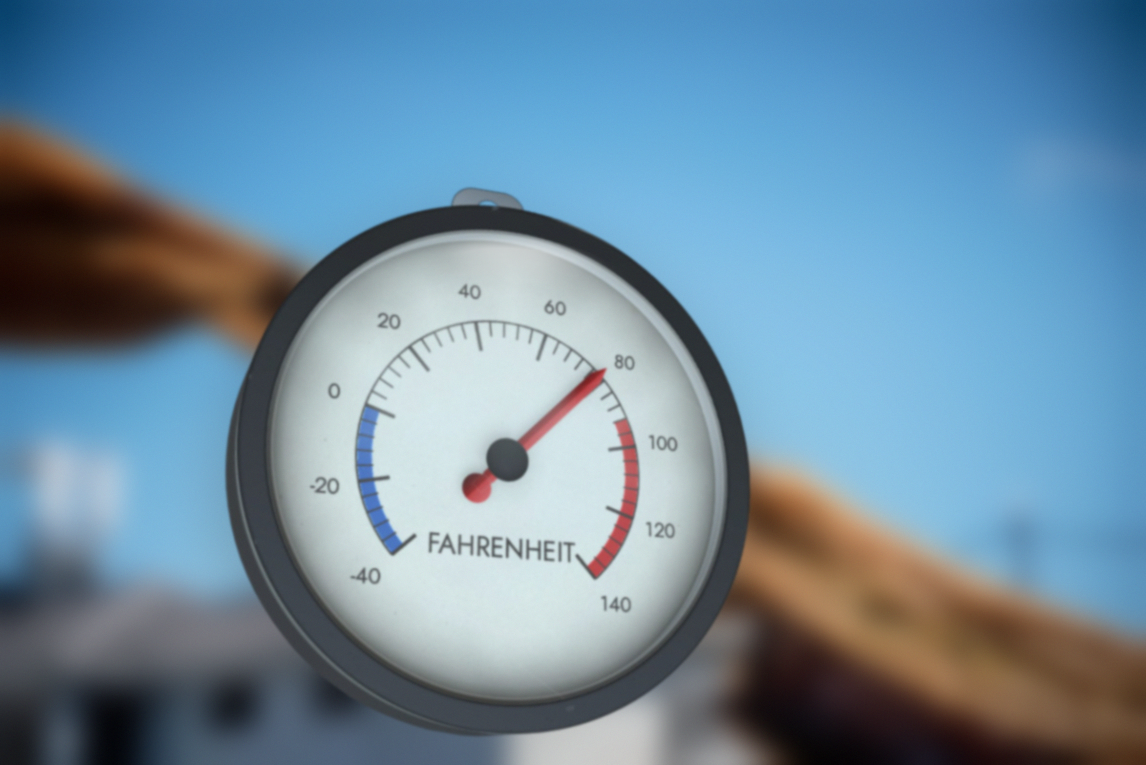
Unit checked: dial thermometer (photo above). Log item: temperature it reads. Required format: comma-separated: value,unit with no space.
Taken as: 78,°F
